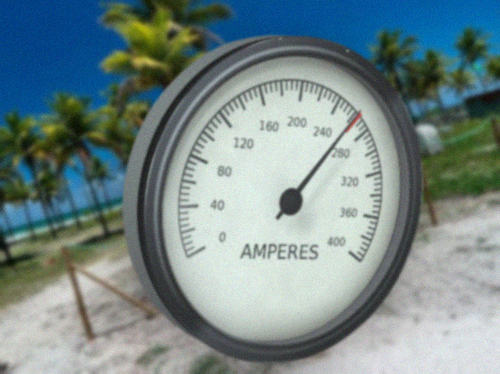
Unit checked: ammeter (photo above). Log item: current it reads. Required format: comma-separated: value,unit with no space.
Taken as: 260,A
